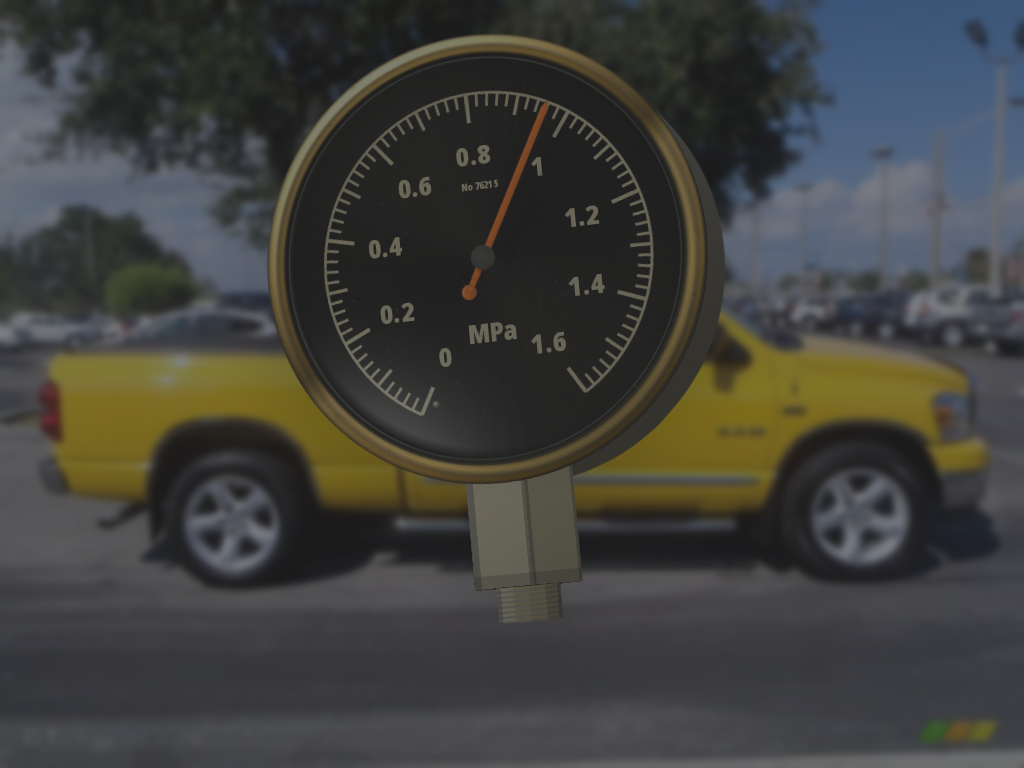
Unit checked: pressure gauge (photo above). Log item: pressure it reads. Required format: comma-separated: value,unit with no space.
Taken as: 0.96,MPa
